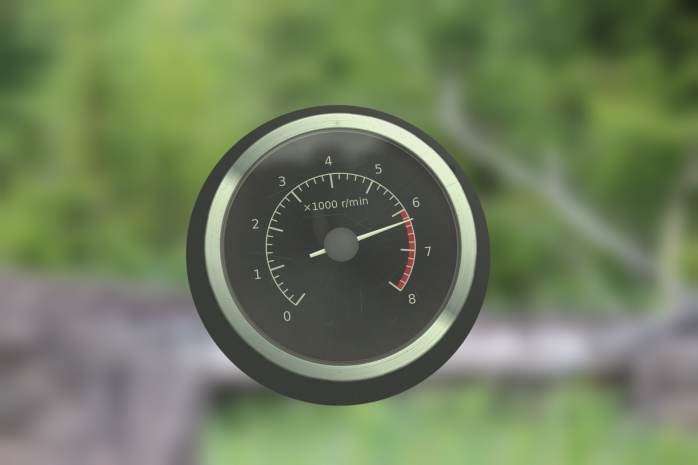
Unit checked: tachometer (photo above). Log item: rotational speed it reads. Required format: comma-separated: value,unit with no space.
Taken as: 6300,rpm
